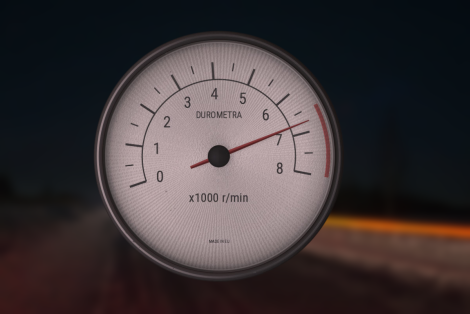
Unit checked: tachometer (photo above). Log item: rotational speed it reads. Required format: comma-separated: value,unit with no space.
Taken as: 6750,rpm
